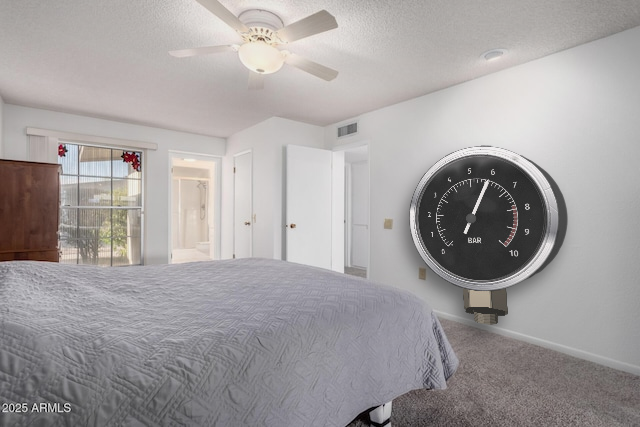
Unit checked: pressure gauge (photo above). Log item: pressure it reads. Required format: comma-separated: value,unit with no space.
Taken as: 6,bar
